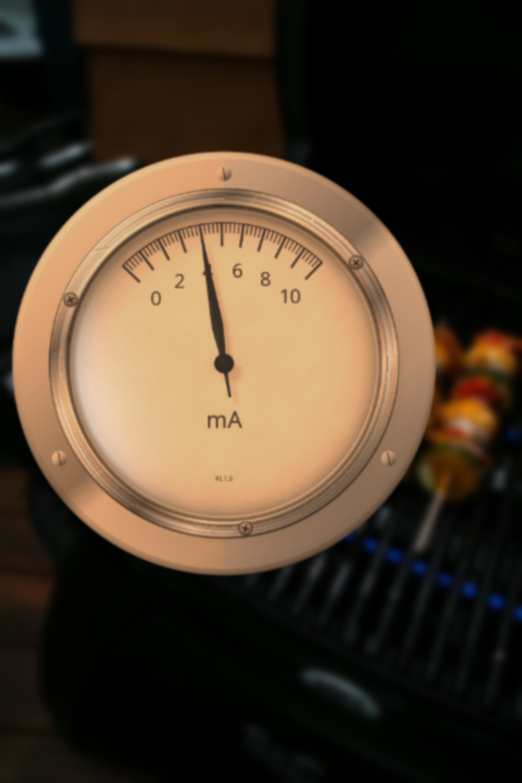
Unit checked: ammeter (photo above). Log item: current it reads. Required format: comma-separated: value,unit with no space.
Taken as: 4,mA
